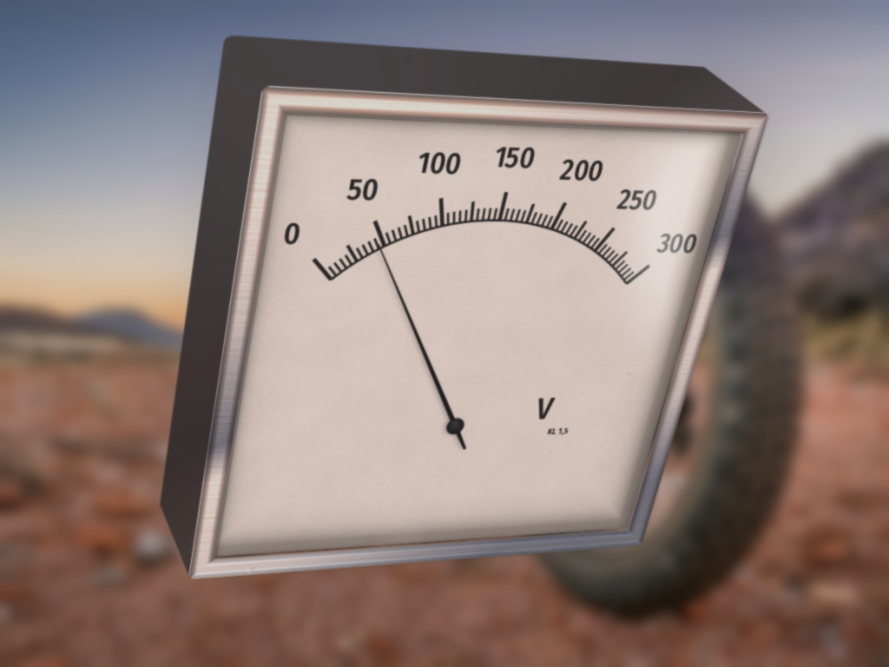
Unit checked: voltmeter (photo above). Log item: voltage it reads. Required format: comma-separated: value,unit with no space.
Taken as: 45,V
